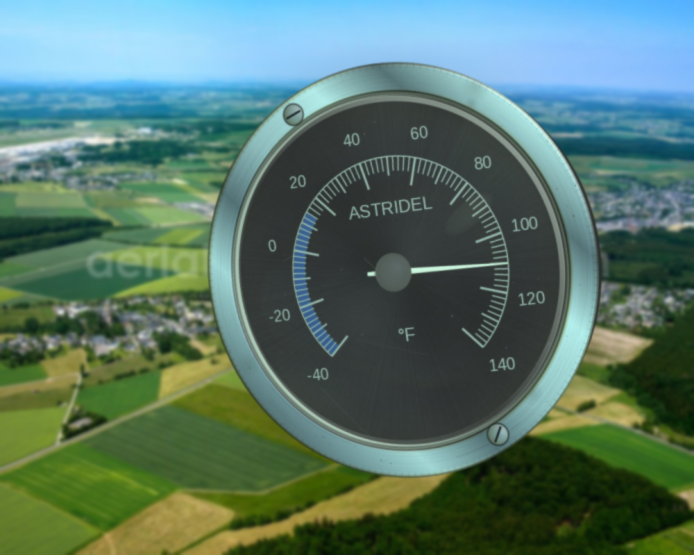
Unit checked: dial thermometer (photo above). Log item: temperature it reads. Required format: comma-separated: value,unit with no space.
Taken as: 110,°F
